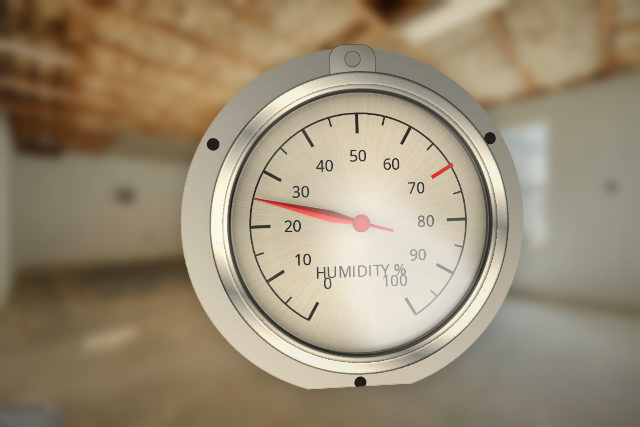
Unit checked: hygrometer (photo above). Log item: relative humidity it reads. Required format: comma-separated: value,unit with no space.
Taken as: 25,%
